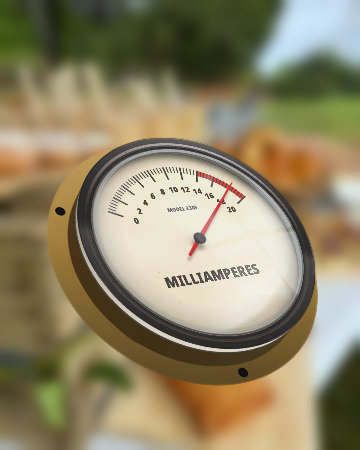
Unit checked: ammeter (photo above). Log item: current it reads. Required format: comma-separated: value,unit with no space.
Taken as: 18,mA
